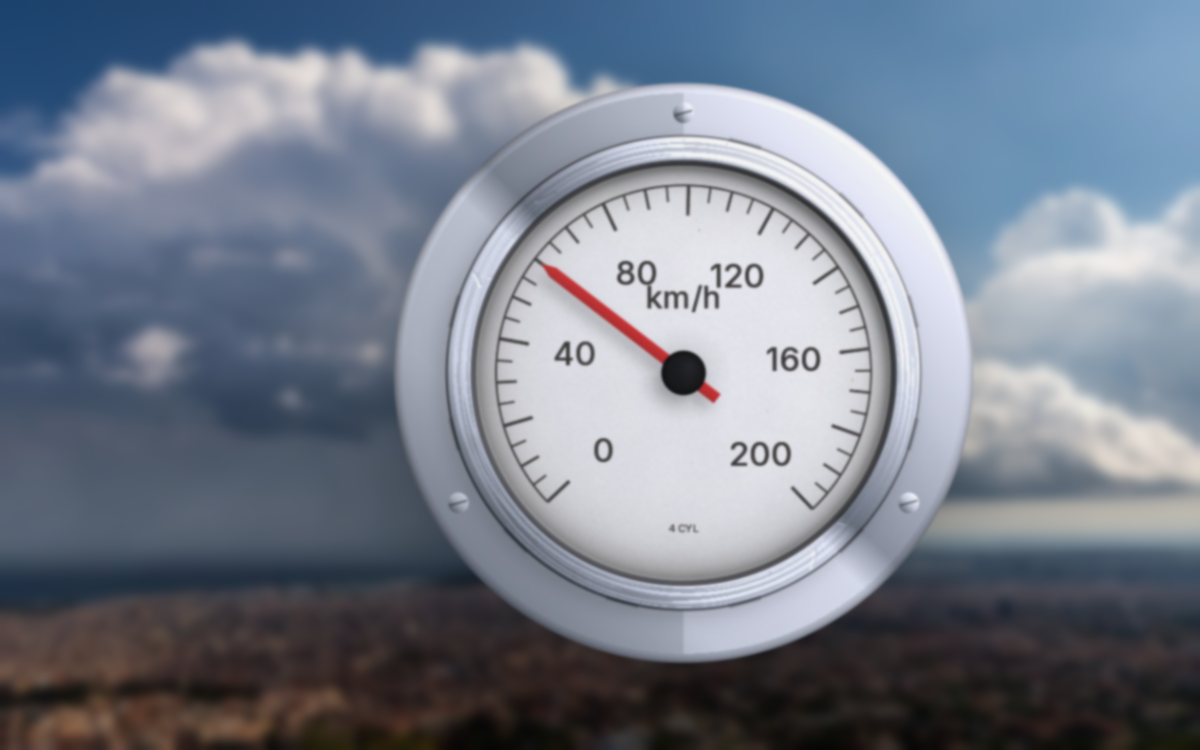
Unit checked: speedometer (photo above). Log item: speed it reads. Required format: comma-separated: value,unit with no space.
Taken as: 60,km/h
